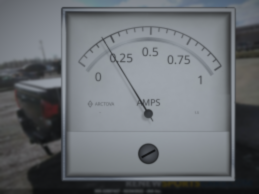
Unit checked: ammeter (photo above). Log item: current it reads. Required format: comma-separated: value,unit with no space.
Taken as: 0.2,A
